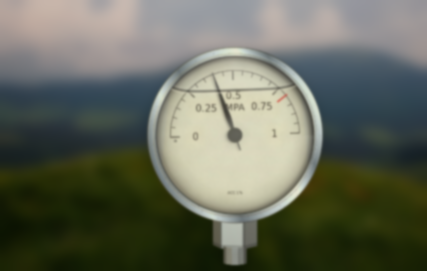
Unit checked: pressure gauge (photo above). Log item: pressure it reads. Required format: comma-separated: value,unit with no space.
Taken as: 0.4,MPa
